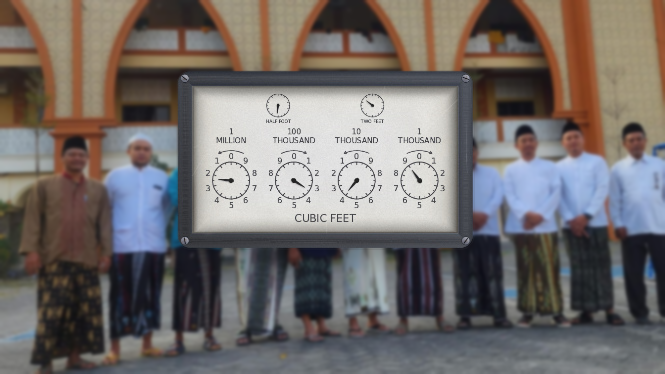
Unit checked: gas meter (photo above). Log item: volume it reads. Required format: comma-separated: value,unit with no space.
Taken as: 233900,ft³
